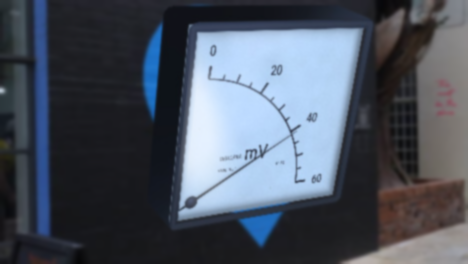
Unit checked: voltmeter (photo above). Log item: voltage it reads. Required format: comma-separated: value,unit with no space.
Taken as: 40,mV
